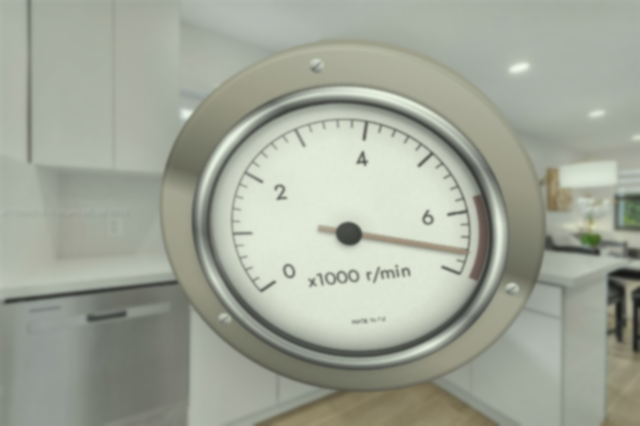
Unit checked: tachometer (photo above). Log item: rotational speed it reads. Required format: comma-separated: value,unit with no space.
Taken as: 6600,rpm
